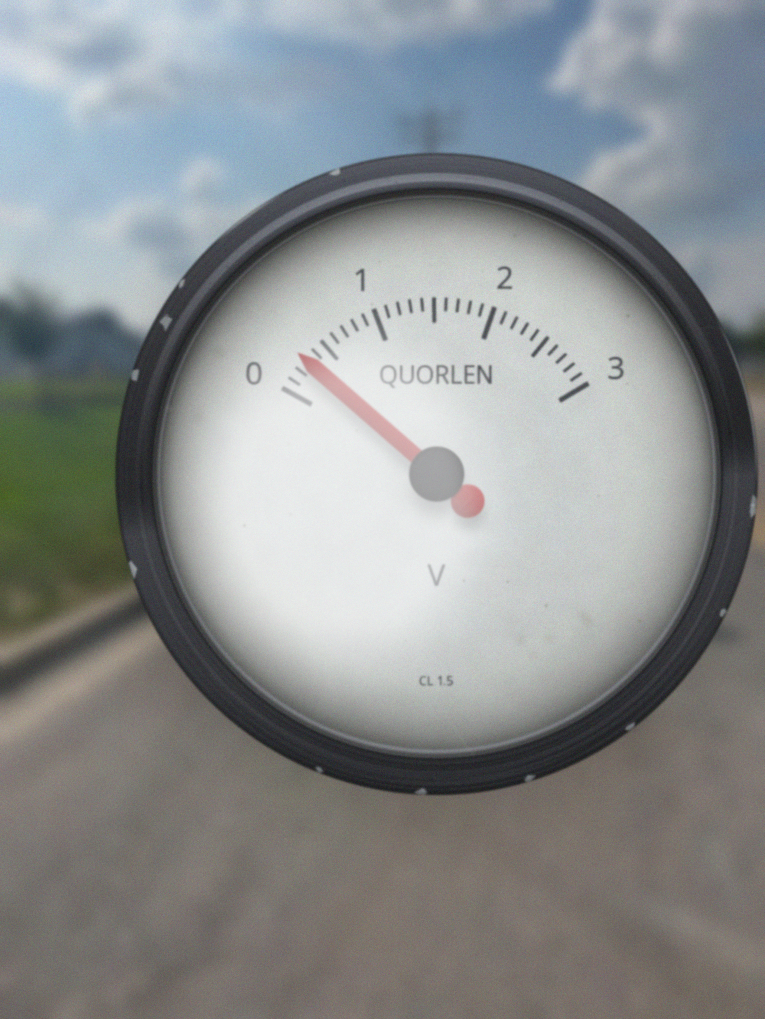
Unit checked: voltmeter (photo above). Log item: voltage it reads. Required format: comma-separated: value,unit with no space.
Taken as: 0.3,V
